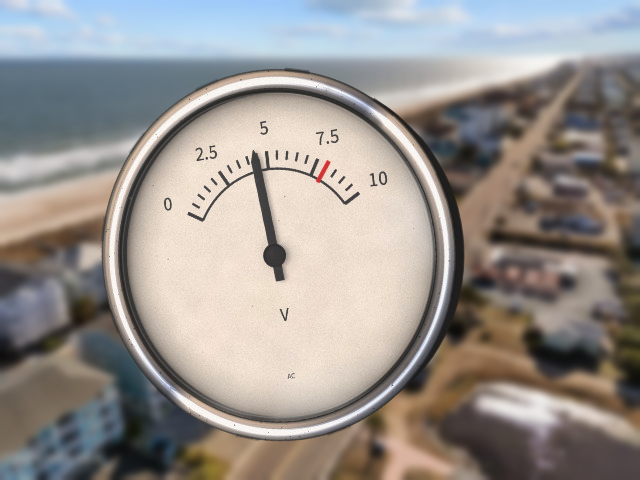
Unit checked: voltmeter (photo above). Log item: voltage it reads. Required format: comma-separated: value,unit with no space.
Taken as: 4.5,V
